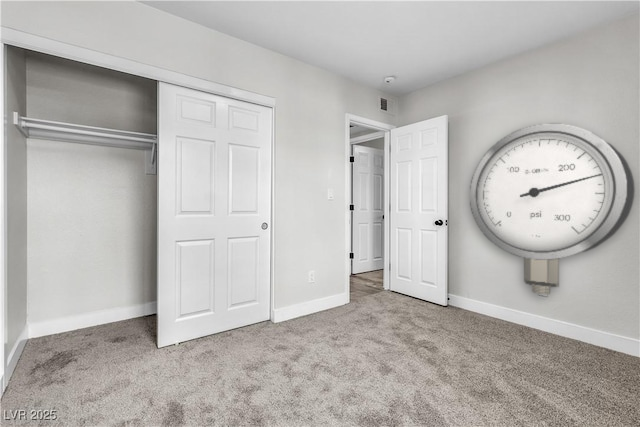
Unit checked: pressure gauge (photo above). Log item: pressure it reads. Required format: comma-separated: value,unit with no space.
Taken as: 230,psi
